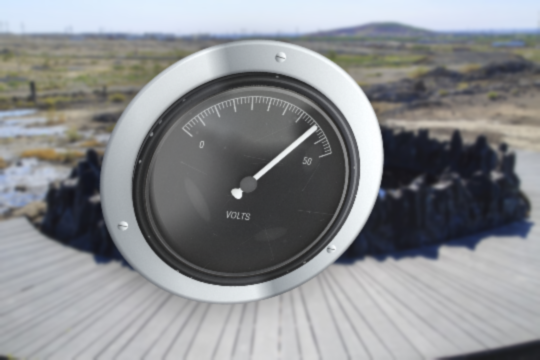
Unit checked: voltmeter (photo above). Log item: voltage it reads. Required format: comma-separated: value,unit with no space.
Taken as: 40,V
